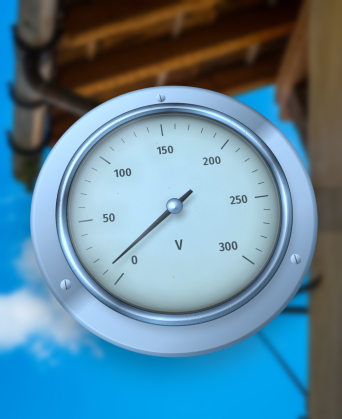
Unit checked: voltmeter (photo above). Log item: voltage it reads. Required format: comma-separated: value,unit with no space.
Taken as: 10,V
